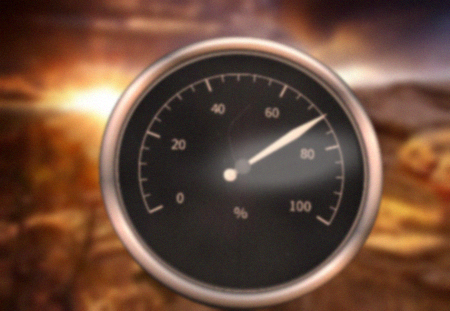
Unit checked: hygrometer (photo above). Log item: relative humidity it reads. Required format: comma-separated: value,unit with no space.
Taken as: 72,%
